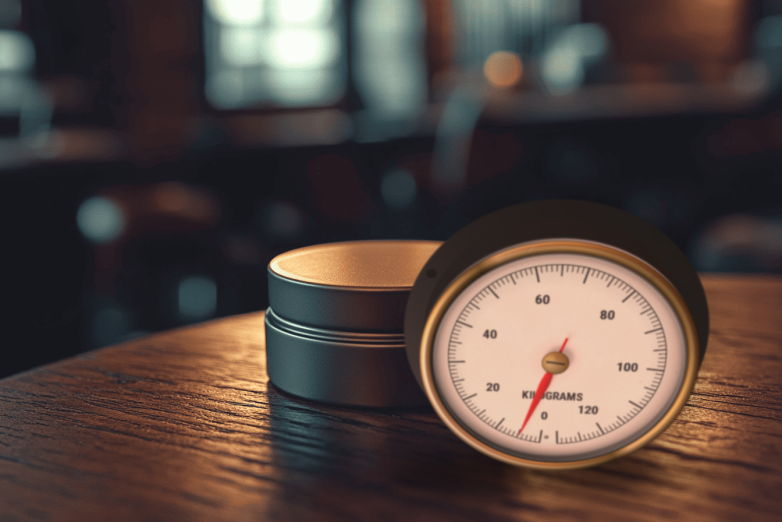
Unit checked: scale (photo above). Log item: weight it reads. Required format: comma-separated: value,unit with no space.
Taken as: 5,kg
